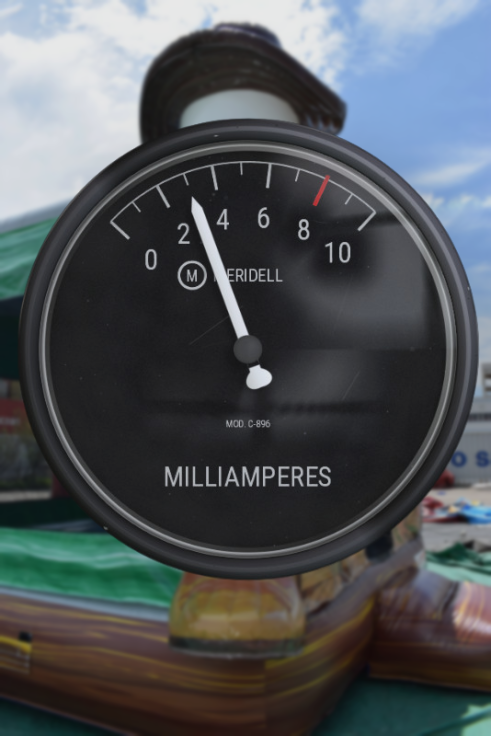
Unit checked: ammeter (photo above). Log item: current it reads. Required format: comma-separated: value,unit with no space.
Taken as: 3,mA
